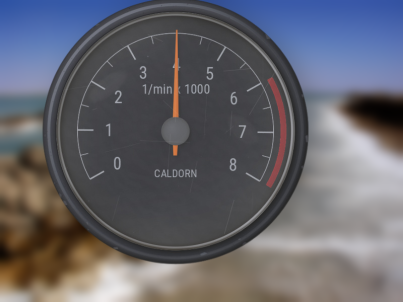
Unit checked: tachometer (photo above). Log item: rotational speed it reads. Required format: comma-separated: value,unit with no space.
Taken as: 4000,rpm
